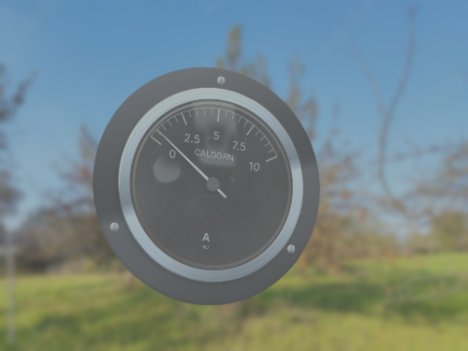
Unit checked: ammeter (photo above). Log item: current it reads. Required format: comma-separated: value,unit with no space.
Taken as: 0.5,A
